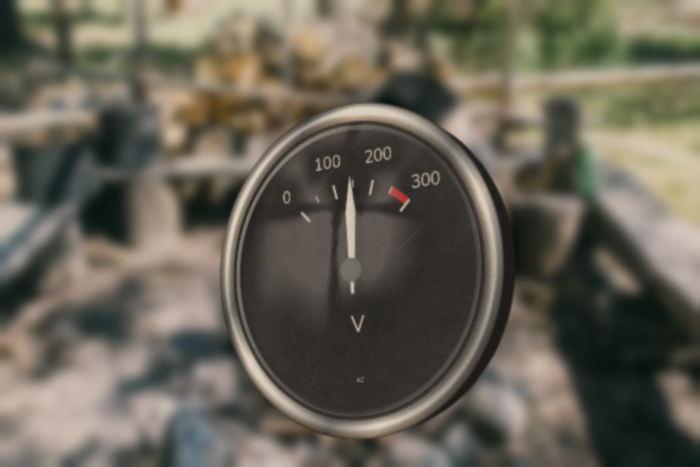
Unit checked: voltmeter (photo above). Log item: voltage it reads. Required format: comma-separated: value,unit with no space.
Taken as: 150,V
